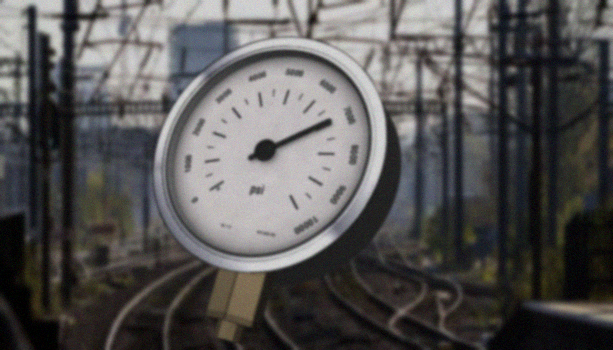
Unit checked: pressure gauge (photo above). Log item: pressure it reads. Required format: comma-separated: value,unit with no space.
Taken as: 7000,psi
